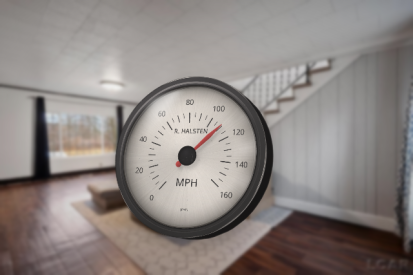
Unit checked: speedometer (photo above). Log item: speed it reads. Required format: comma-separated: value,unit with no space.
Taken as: 110,mph
